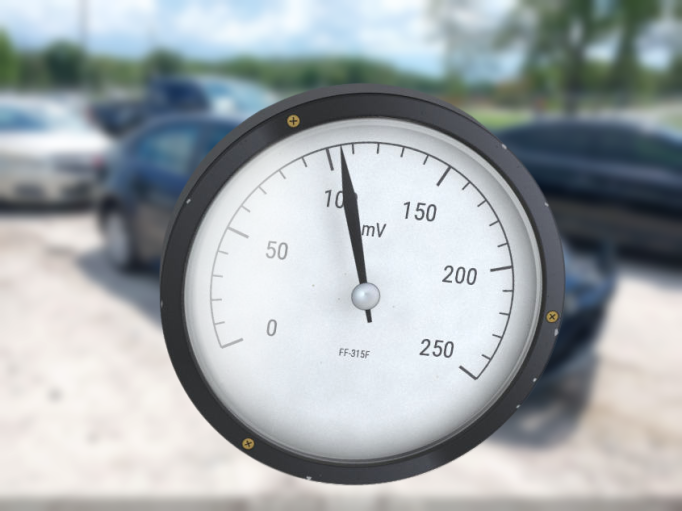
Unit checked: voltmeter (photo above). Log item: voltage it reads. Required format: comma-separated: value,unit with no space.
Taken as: 105,mV
